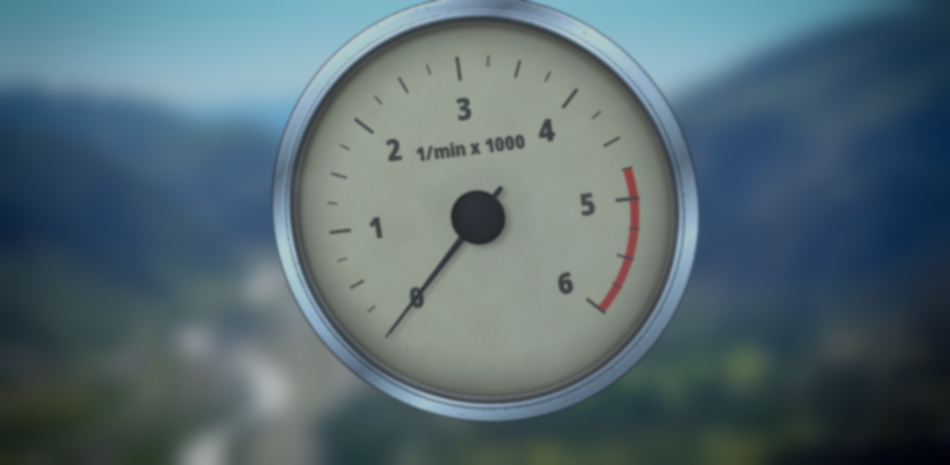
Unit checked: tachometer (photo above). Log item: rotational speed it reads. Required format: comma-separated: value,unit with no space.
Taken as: 0,rpm
